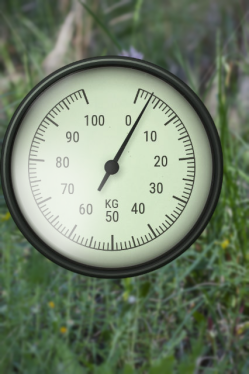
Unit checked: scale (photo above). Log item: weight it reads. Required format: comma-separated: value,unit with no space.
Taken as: 3,kg
